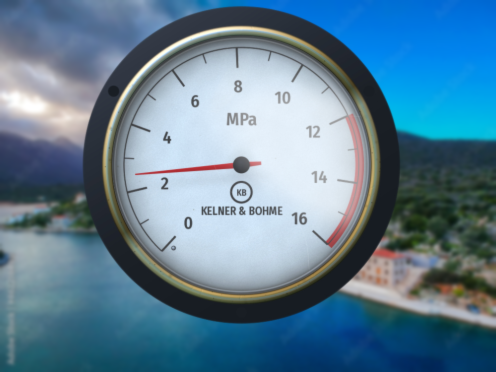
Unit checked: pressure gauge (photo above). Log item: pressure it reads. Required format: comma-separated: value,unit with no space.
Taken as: 2.5,MPa
